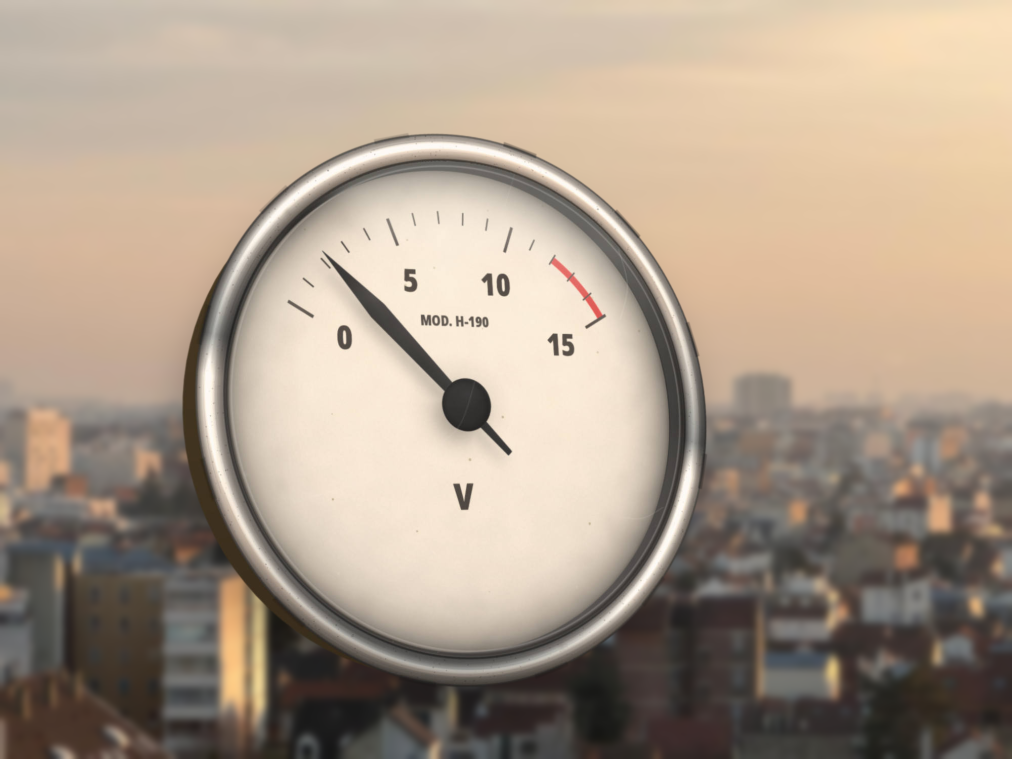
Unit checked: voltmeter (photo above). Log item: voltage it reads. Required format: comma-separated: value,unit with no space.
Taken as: 2,V
